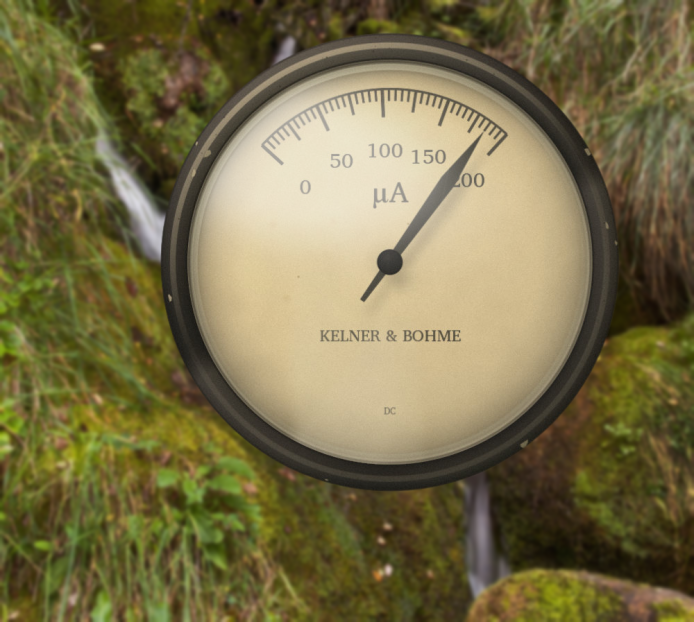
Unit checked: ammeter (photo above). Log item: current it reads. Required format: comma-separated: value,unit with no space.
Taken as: 185,µA
